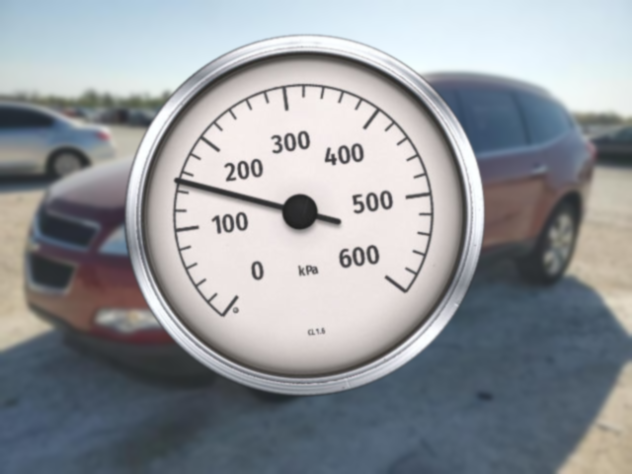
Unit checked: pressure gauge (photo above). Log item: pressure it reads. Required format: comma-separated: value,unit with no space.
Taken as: 150,kPa
